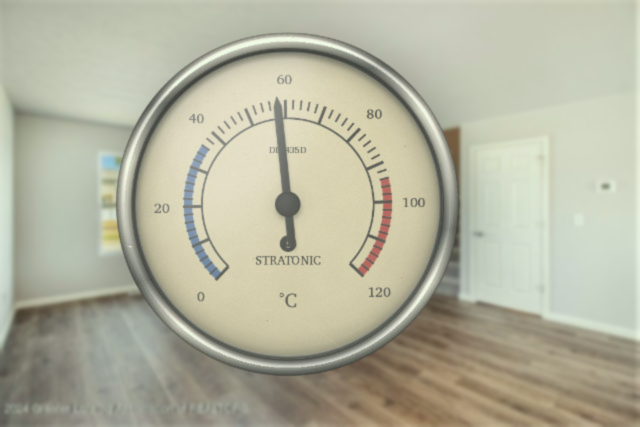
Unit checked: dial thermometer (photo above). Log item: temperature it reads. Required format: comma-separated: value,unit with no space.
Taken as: 58,°C
